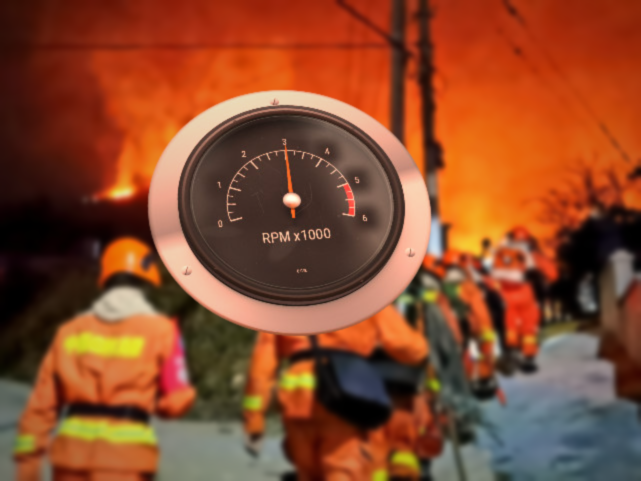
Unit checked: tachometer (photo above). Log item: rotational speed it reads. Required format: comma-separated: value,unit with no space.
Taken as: 3000,rpm
